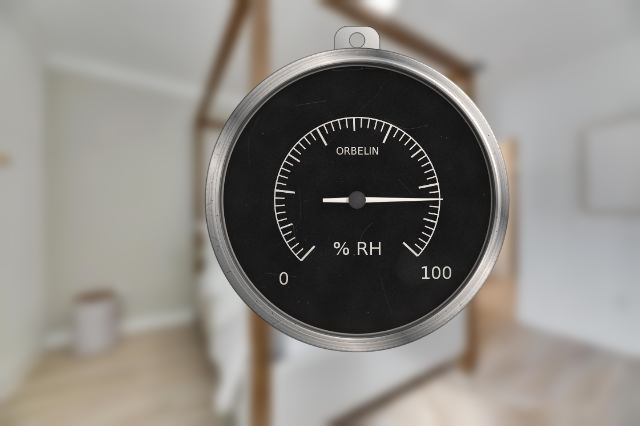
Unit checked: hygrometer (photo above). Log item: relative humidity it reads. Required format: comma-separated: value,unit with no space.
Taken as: 84,%
